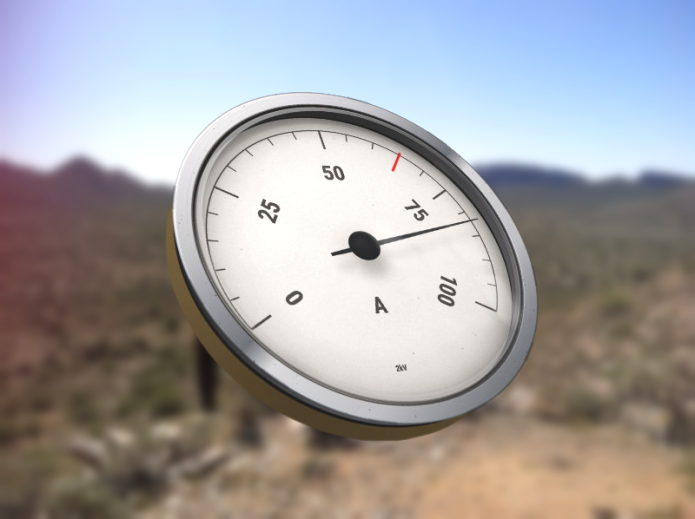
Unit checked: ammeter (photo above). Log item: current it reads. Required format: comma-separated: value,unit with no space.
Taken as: 82.5,A
